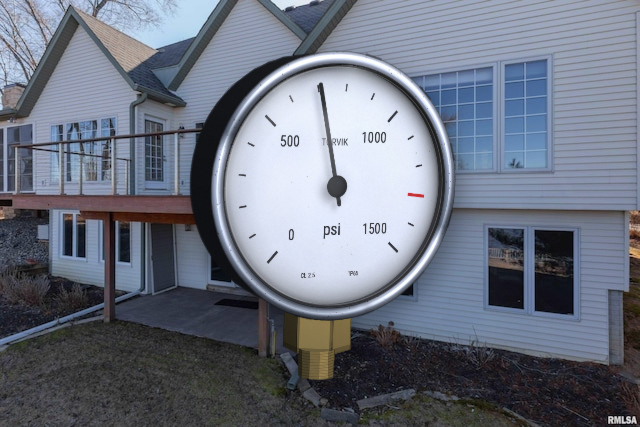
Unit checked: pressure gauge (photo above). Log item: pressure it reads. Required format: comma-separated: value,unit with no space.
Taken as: 700,psi
